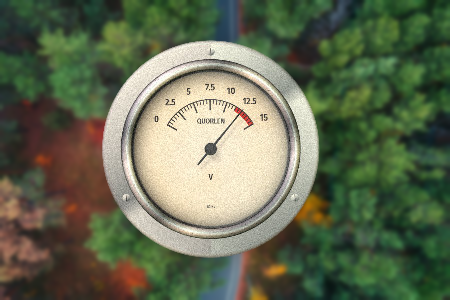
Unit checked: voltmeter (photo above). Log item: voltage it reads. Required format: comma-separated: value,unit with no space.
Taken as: 12.5,V
